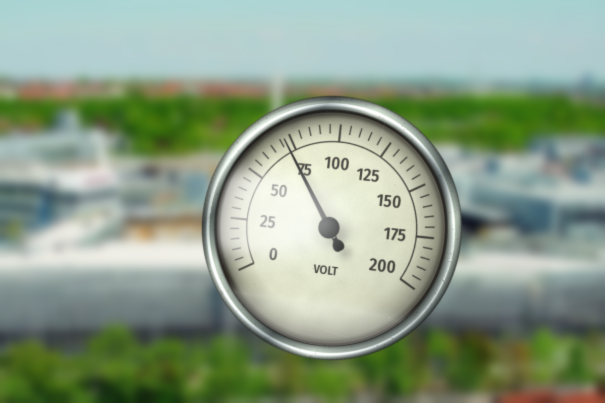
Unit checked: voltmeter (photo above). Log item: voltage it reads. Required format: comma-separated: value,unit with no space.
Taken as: 72.5,V
